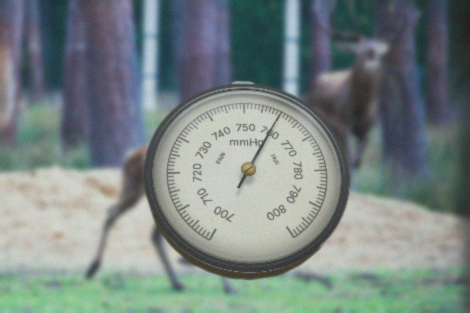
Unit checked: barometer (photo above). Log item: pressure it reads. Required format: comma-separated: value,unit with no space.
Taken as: 760,mmHg
